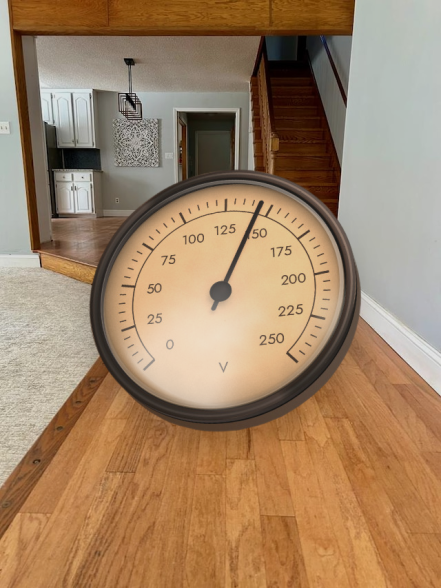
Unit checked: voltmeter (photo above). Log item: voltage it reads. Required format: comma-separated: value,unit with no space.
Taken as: 145,V
